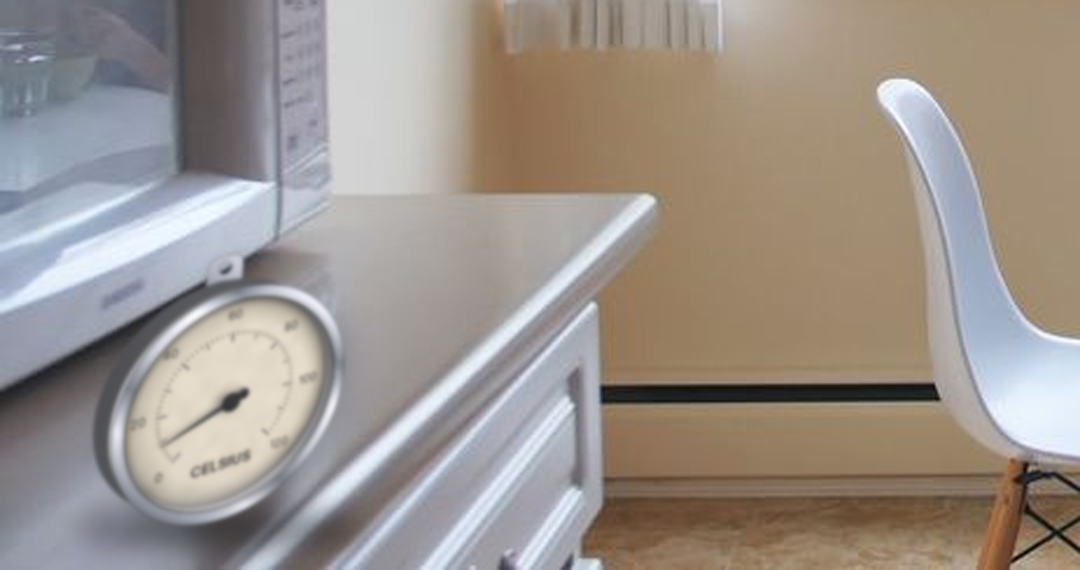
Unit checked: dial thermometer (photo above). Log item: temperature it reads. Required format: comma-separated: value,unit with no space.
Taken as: 10,°C
